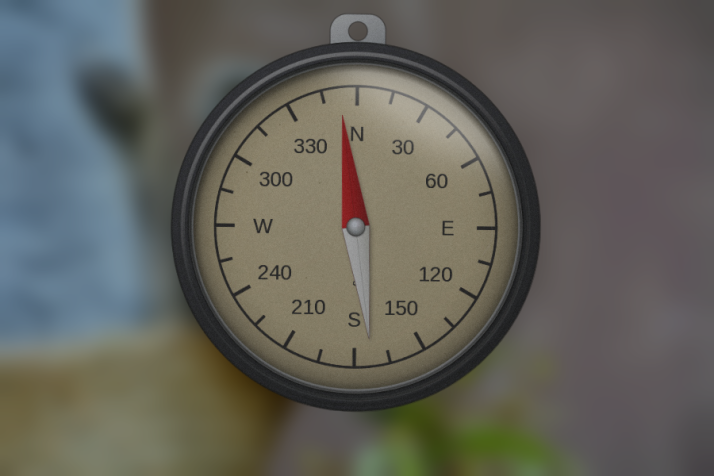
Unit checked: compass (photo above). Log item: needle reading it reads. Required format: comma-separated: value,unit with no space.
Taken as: 352.5,°
